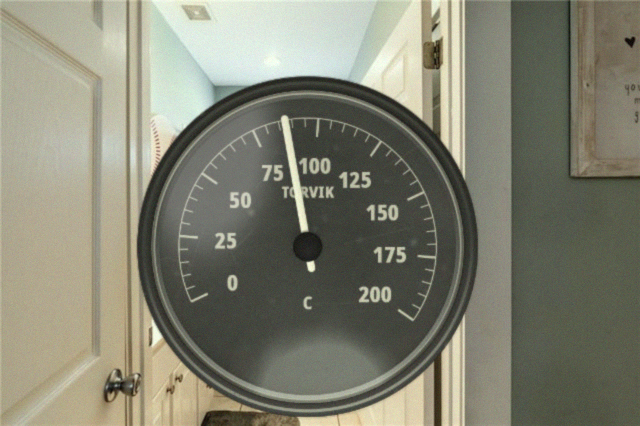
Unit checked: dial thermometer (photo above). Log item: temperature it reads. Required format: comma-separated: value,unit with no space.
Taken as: 87.5,°C
